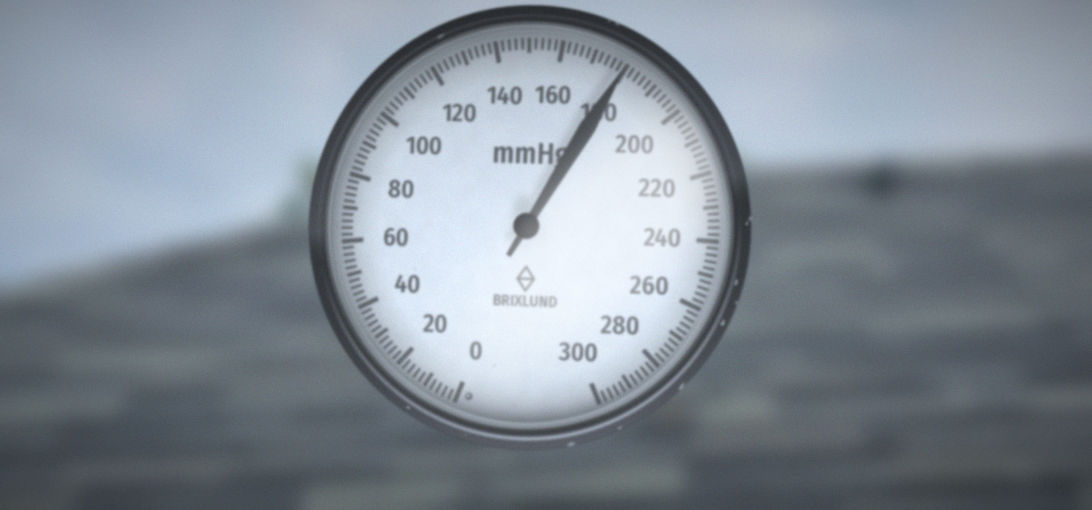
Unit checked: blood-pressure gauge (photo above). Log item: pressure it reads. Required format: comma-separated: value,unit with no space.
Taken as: 180,mmHg
